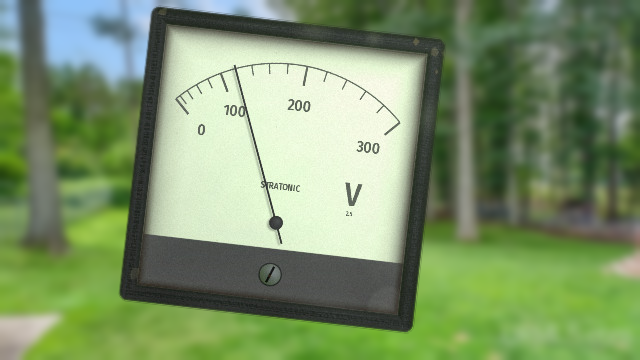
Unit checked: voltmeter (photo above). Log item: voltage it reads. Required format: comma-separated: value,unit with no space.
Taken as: 120,V
